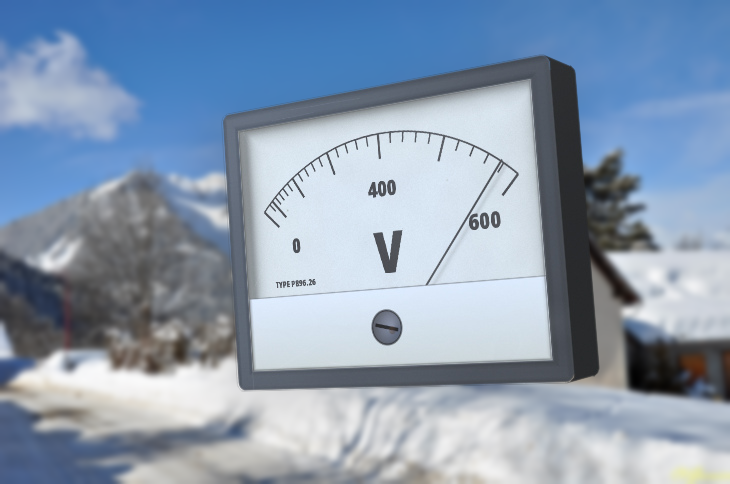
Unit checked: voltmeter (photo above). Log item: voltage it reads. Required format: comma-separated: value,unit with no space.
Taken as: 580,V
